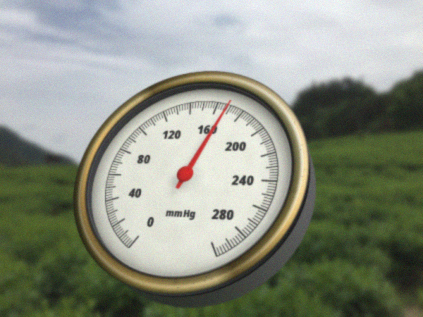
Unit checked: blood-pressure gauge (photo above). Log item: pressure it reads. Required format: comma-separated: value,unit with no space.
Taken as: 170,mmHg
